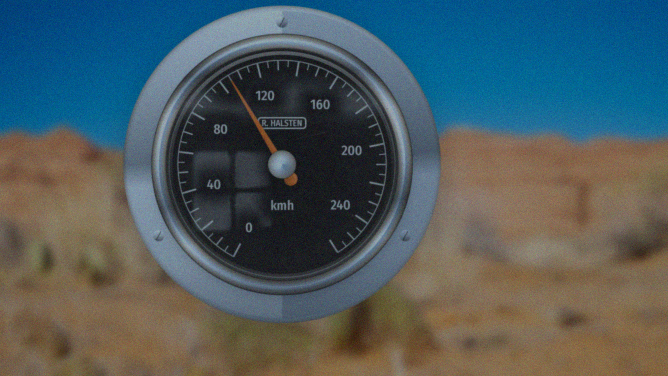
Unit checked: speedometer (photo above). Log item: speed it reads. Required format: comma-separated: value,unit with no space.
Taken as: 105,km/h
